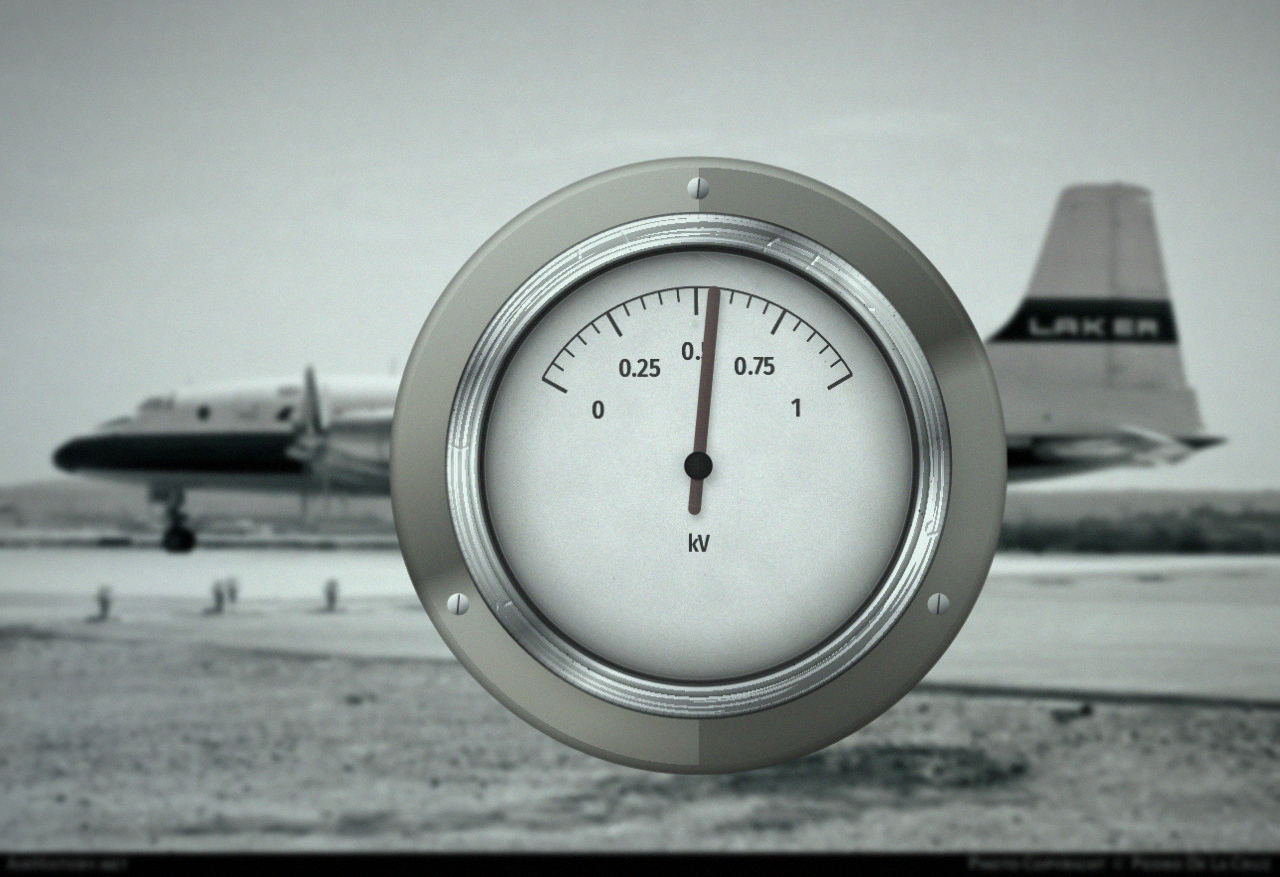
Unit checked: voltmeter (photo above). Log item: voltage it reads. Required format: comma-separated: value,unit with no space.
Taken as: 0.55,kV
